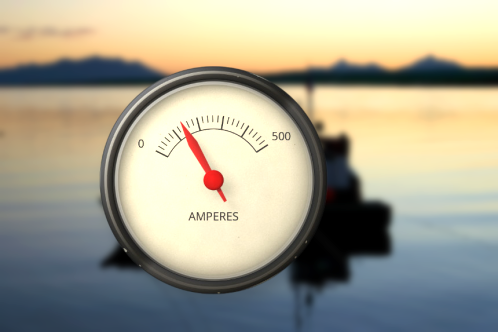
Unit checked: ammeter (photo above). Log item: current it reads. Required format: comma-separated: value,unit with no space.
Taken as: 140,A
